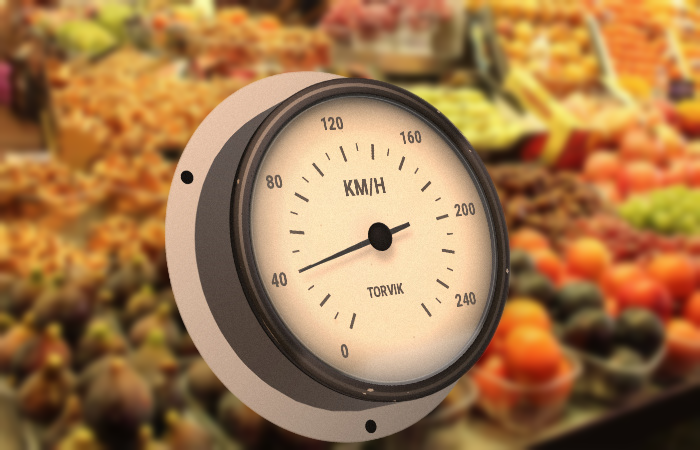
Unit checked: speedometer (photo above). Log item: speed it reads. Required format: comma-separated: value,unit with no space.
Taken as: 40,km/h
